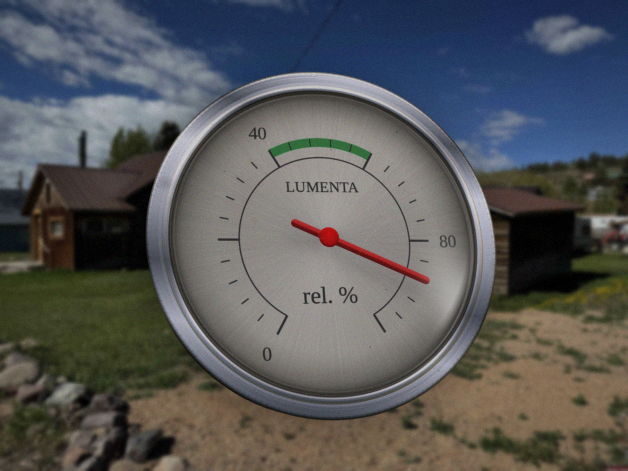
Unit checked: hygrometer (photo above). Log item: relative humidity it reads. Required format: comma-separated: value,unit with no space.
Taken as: 88,%
